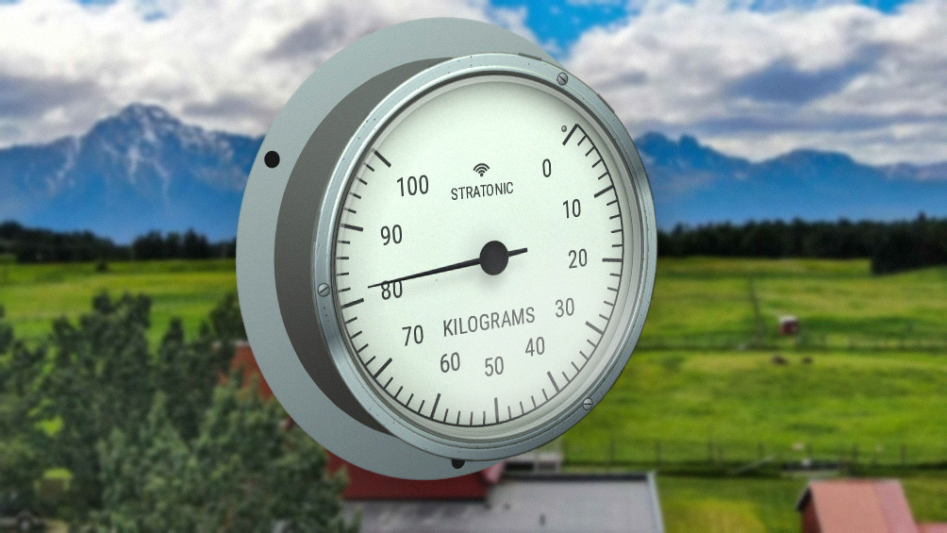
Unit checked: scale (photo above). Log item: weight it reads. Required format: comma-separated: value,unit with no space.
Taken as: 82,kg
